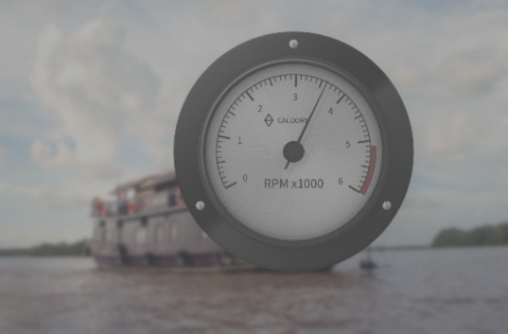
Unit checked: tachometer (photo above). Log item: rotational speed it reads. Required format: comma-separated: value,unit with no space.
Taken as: 3600,rpm
